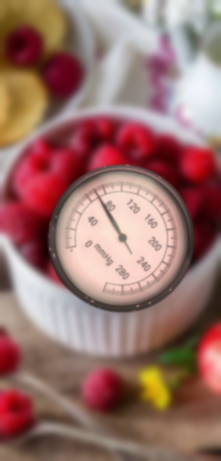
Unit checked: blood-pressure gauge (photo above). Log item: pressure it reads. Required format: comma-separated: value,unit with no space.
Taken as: 70,mmHg
